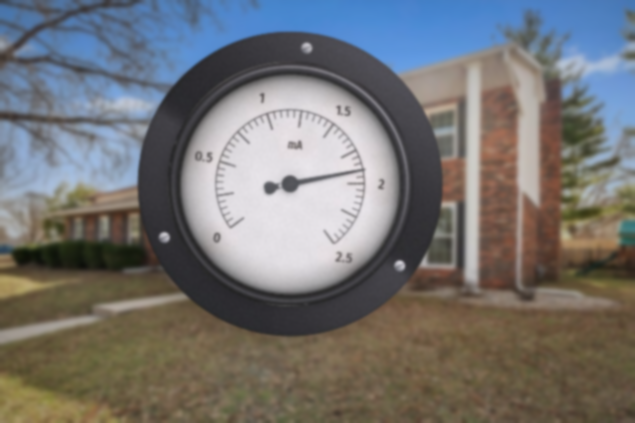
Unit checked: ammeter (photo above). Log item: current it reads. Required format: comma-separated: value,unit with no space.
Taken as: 1.9,mA
